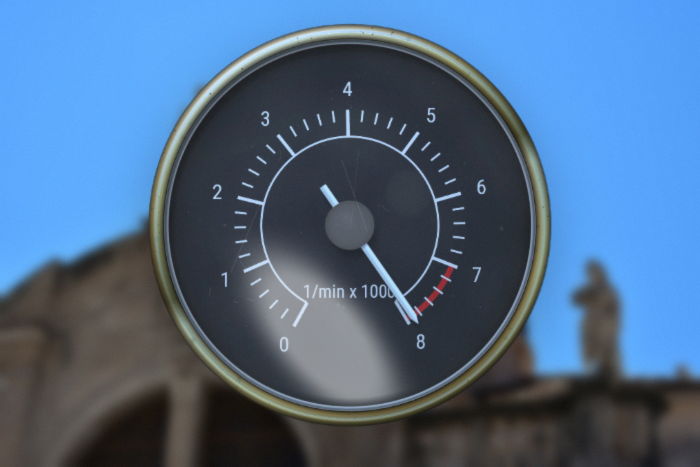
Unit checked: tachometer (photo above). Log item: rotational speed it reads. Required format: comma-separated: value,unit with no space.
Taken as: 7900,rpm
